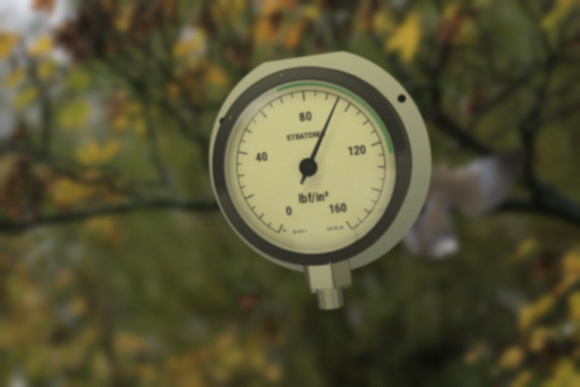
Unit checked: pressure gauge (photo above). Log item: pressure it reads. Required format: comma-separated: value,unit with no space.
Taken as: 95,psi
